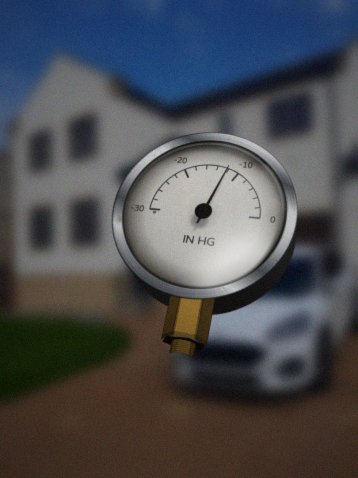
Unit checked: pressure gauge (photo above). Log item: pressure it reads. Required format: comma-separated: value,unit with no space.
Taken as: -12,inHg
